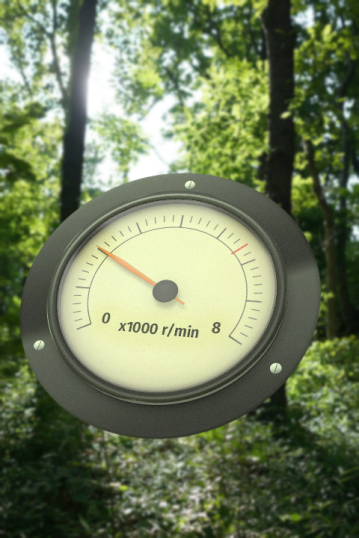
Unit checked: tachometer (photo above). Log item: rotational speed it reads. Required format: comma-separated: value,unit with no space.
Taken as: 2000,rpm
